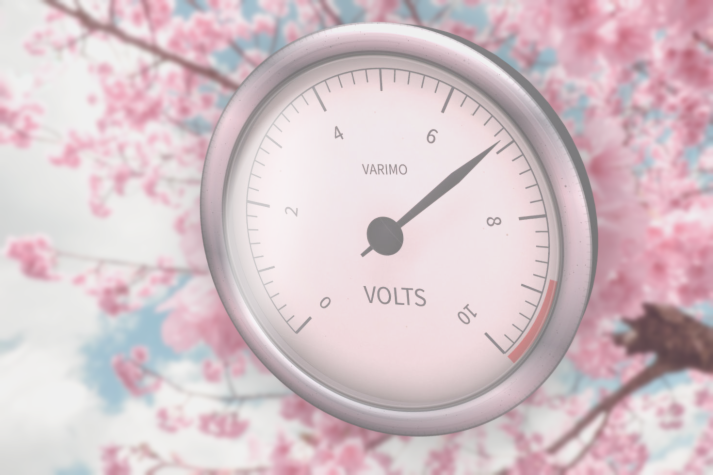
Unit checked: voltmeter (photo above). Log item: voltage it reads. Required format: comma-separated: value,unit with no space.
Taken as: 6.9,V
